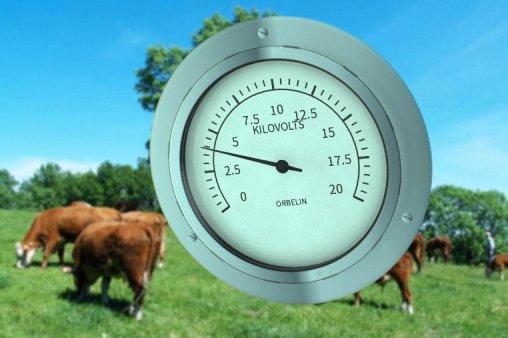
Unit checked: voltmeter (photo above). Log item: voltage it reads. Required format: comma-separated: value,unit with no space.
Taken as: 4,kV
